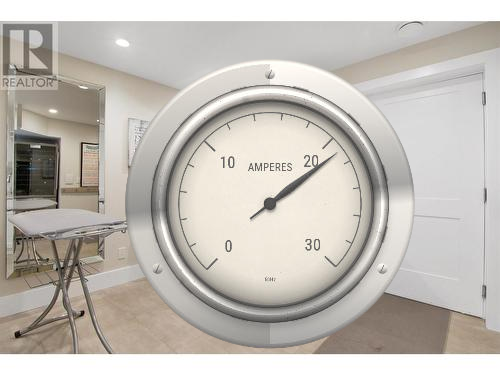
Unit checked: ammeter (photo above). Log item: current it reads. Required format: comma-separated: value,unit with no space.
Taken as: 21,A
